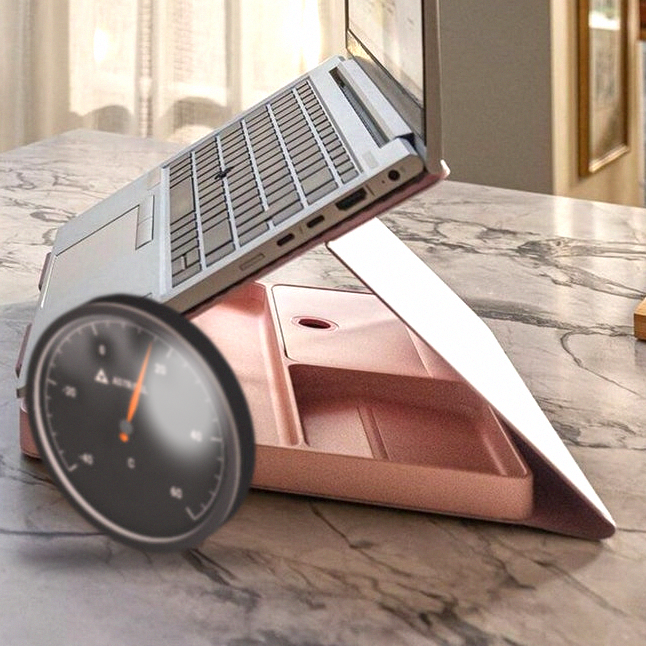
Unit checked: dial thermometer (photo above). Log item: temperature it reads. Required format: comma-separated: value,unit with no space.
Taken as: 16,°C
